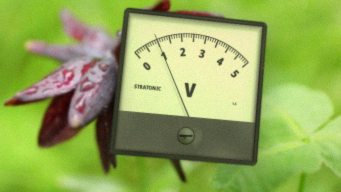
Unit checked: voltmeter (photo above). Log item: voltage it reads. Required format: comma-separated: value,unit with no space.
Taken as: 1,V
